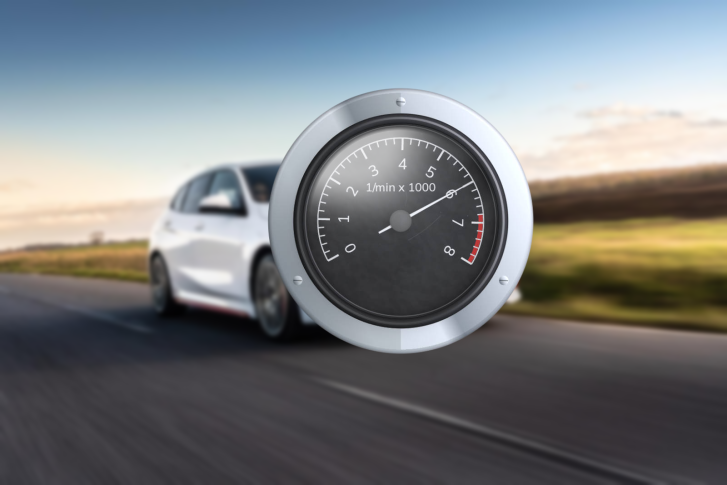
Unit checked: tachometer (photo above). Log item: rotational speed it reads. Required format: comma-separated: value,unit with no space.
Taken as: 6000,rpm
